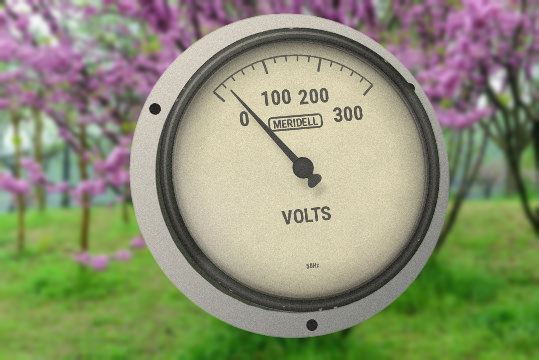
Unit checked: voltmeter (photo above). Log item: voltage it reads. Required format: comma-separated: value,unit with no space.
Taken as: 20,V
